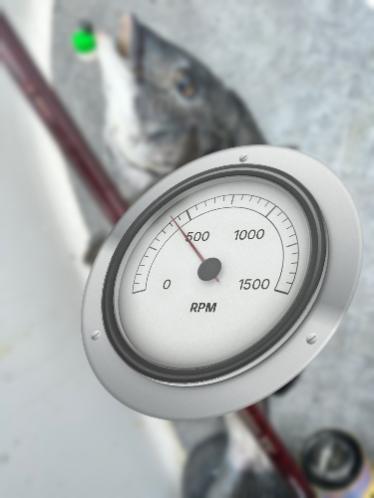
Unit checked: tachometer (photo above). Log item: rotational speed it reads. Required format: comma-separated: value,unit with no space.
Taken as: 425,rpm
